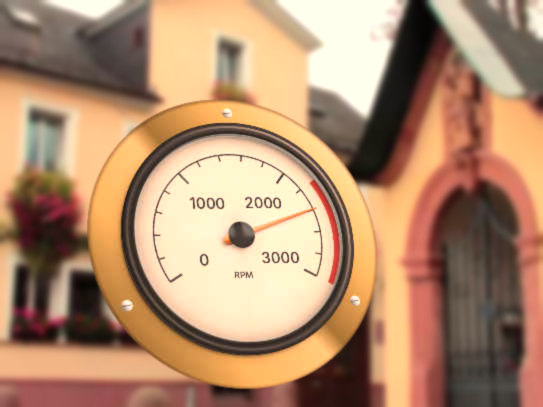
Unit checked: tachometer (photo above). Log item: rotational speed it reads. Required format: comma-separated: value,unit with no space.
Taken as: 2400,rpm
